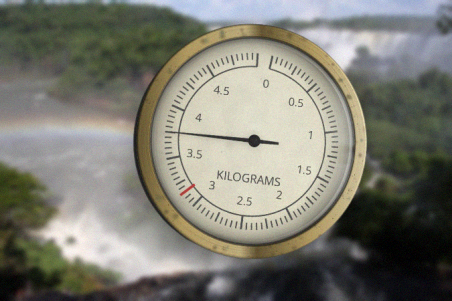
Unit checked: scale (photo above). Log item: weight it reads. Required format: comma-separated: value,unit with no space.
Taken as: 3.75,kg
